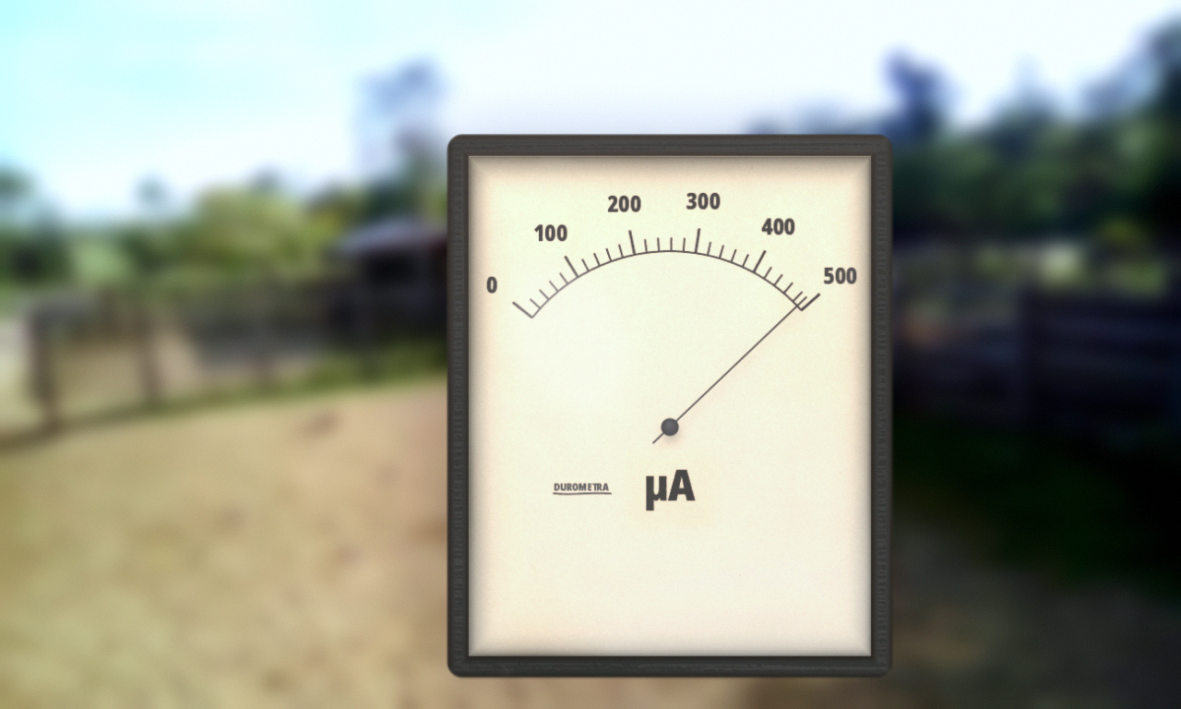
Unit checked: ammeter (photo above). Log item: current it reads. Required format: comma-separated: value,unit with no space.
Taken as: 490,µA
